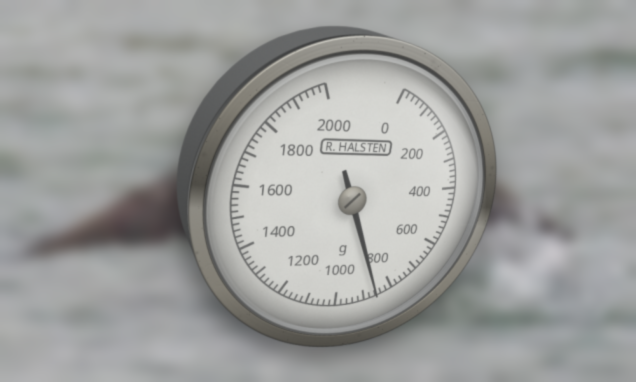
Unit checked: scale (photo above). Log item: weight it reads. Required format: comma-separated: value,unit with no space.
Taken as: 860,g
